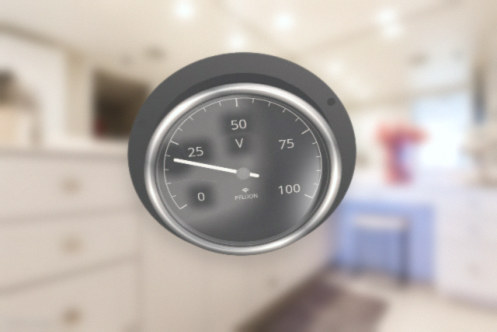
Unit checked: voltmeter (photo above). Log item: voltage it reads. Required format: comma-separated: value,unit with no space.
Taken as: 20,V
